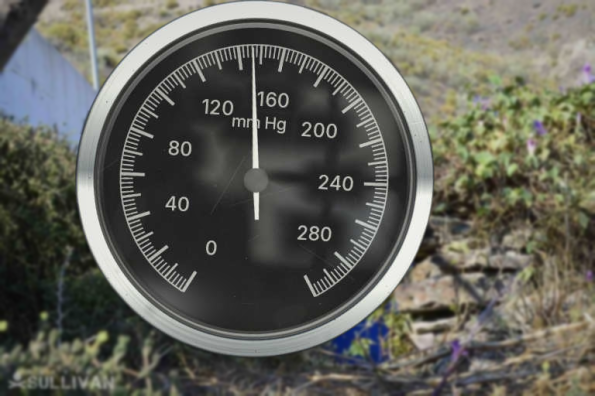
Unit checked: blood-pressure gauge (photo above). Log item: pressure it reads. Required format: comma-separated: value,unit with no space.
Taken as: 146,mmHg
